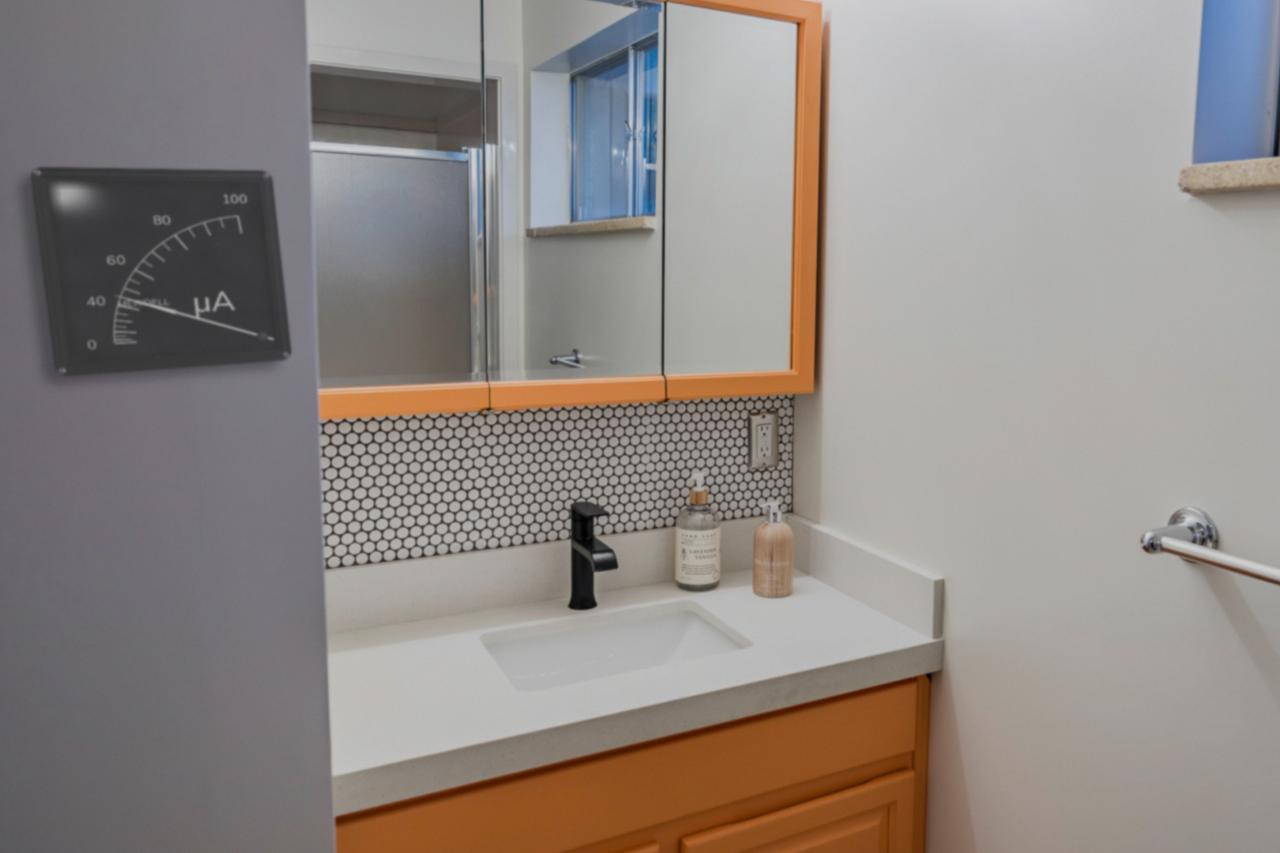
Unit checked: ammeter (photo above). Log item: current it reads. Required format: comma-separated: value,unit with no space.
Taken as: 45,µA
